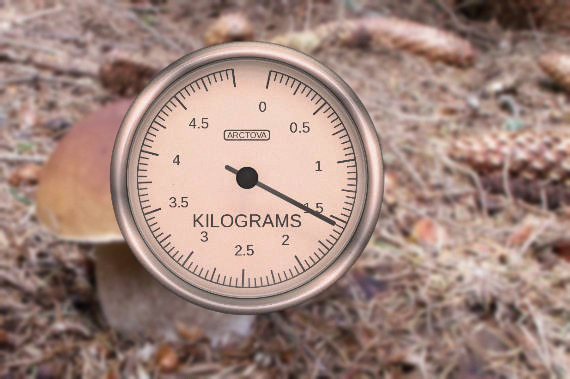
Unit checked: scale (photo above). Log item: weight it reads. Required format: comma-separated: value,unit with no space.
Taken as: 1.55,kg
